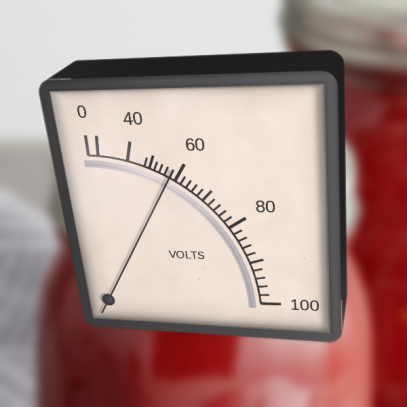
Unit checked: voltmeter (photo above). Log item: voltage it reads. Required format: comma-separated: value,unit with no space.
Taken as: 58,V
